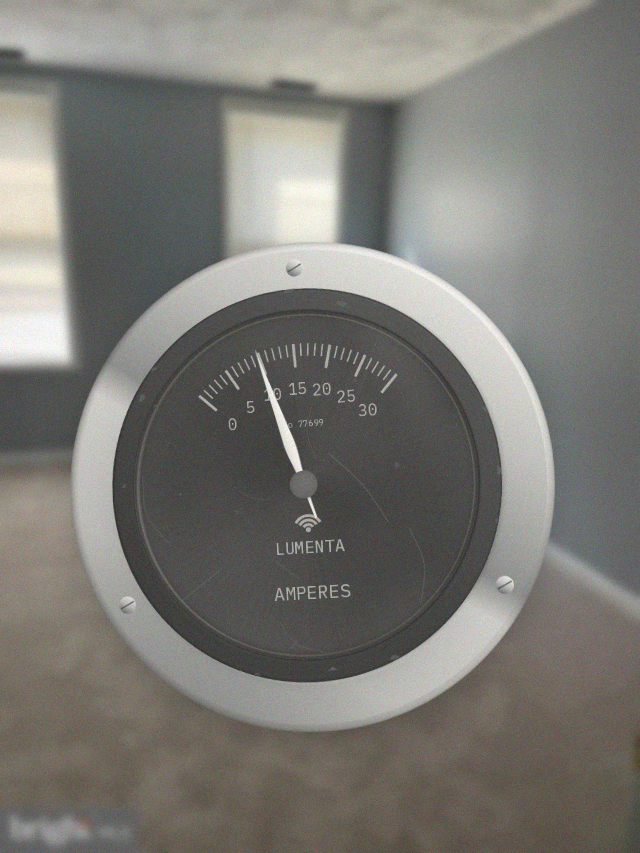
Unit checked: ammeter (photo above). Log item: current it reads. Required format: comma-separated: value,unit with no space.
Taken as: 10,A
